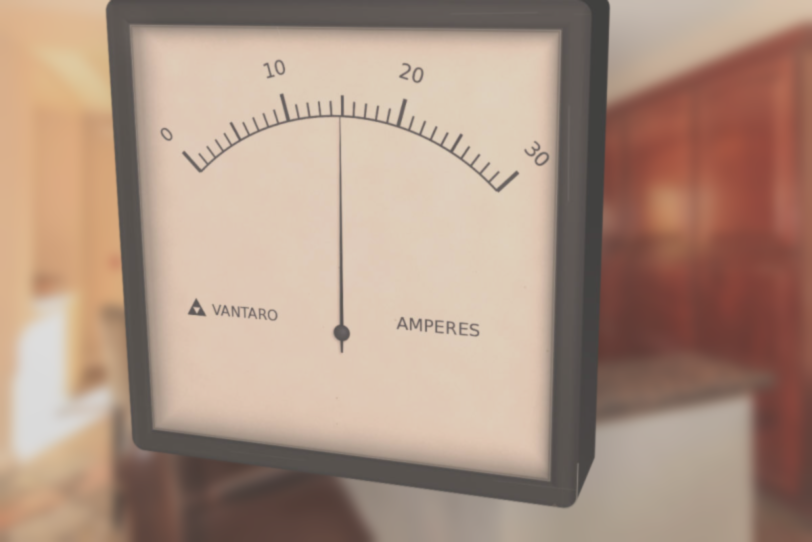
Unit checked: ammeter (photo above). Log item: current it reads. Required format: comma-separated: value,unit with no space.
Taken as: 15,A
